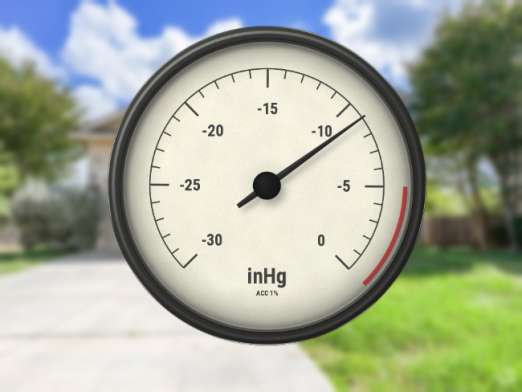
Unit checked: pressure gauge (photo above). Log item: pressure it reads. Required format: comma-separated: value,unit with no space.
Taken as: -9,inHg
